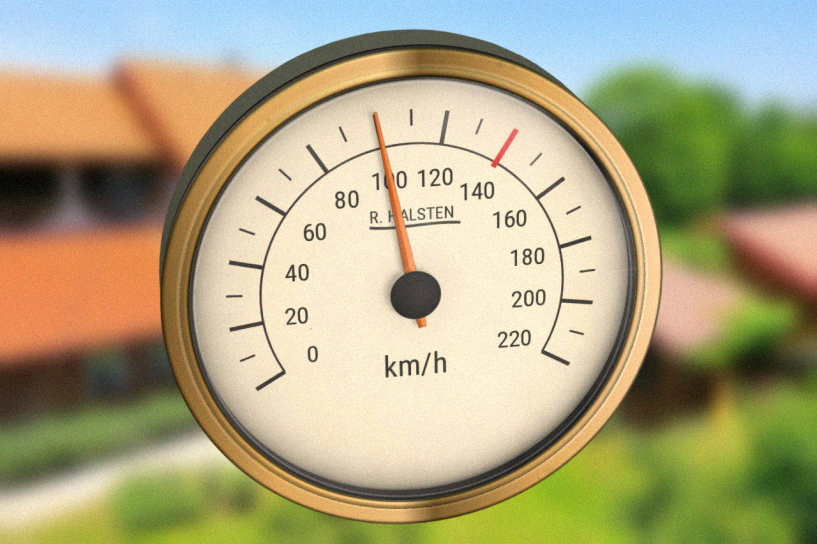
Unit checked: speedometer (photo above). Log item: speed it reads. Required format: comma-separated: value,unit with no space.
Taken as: 100,km/h
